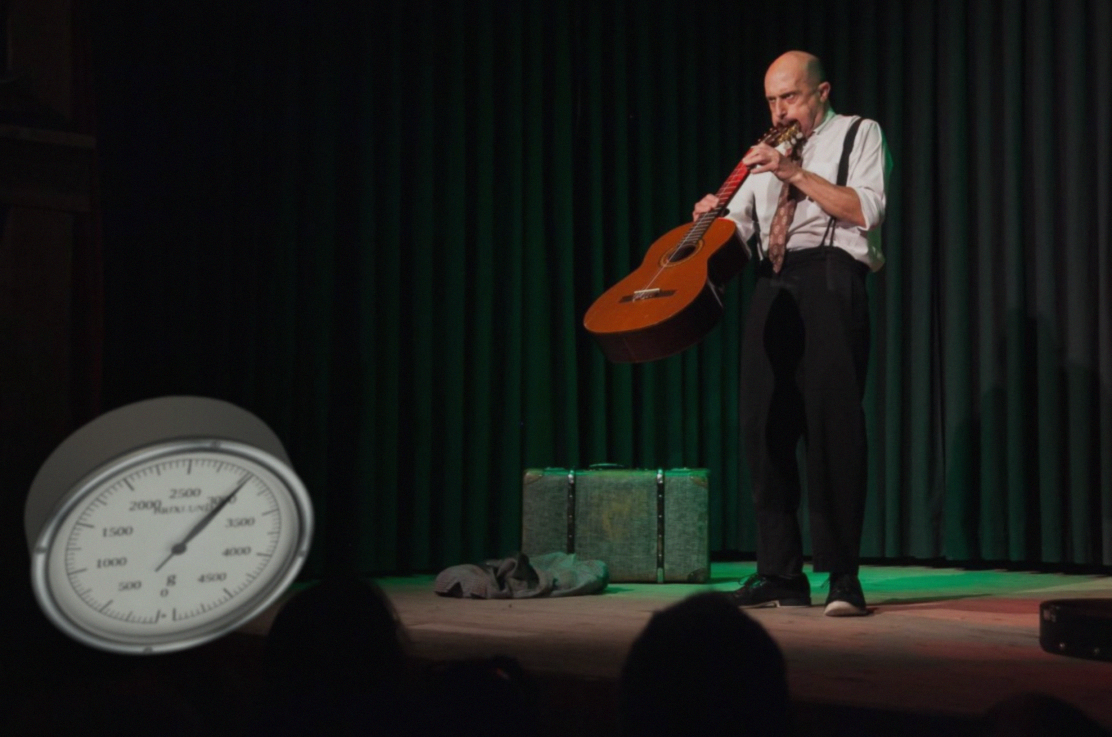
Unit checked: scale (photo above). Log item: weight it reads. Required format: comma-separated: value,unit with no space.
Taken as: 3000,g
